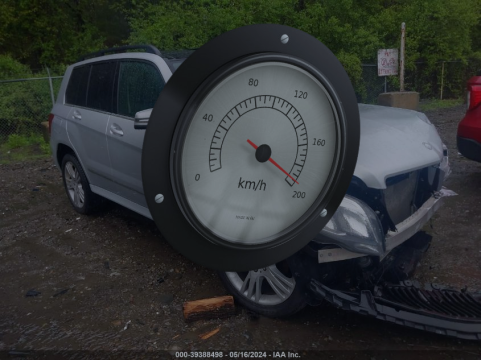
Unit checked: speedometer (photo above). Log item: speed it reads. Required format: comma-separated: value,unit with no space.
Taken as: 195,km/h
